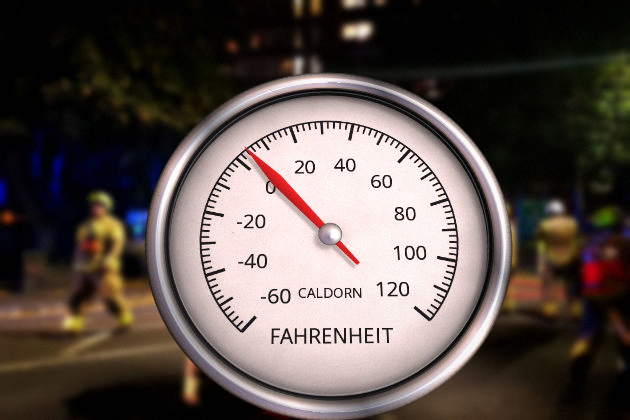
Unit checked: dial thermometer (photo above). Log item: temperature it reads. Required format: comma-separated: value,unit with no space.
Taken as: 4,°F
